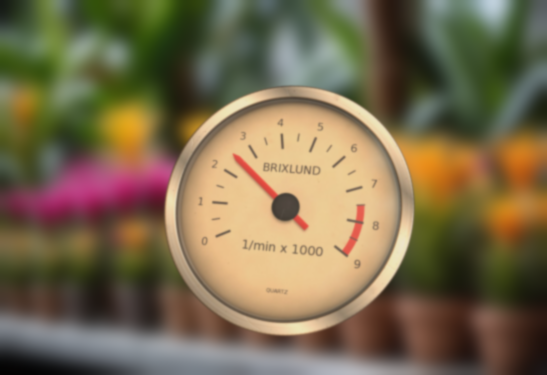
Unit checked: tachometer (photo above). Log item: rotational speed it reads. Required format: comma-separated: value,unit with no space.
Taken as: 2500,rpm
